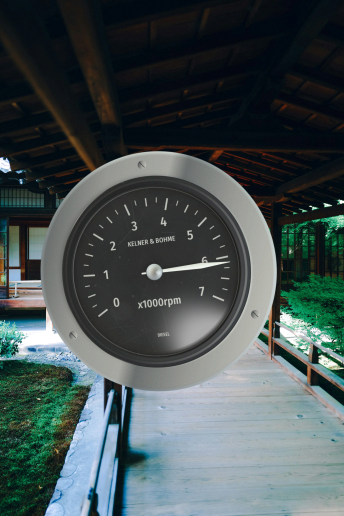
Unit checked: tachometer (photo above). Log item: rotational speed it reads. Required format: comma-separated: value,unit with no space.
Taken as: 6125,rpm
